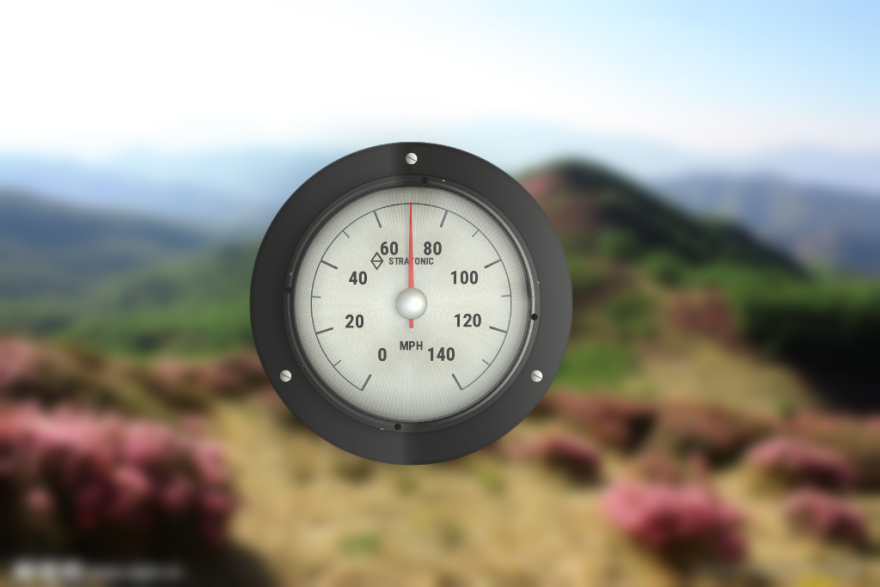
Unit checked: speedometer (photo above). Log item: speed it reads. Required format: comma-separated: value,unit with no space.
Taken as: 70,mph
